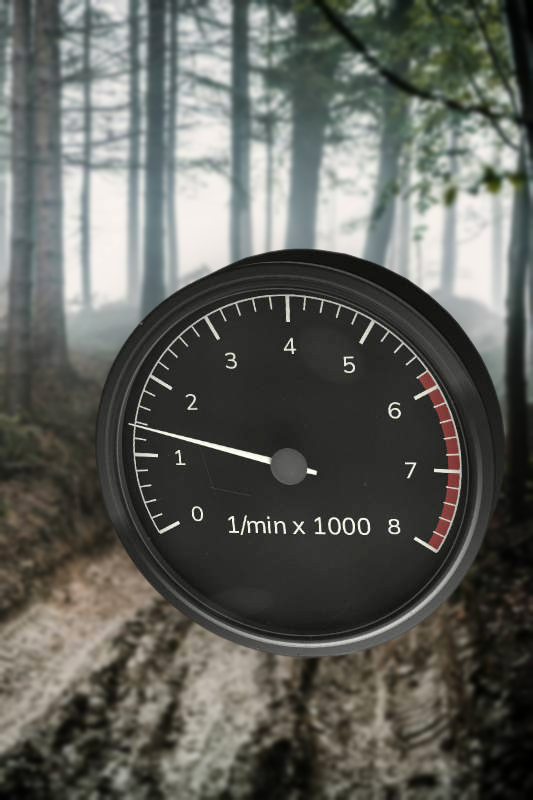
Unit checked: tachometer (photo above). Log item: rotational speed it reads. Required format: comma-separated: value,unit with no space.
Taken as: 1400,rpm
